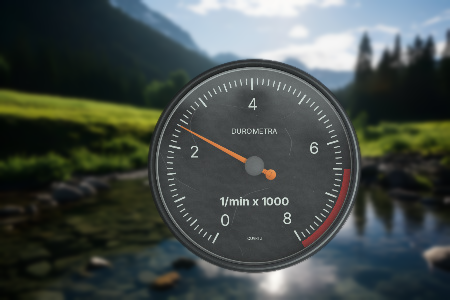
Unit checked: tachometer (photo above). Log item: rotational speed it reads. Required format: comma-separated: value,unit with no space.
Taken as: 2400,rpm
